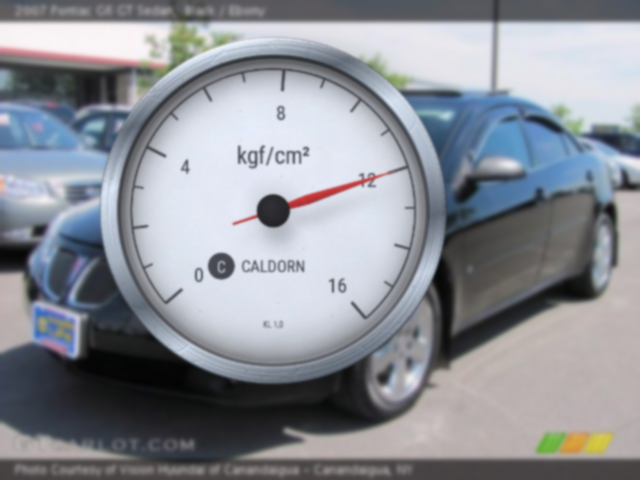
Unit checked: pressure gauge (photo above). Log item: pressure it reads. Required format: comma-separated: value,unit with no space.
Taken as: 12,kg/cm²
